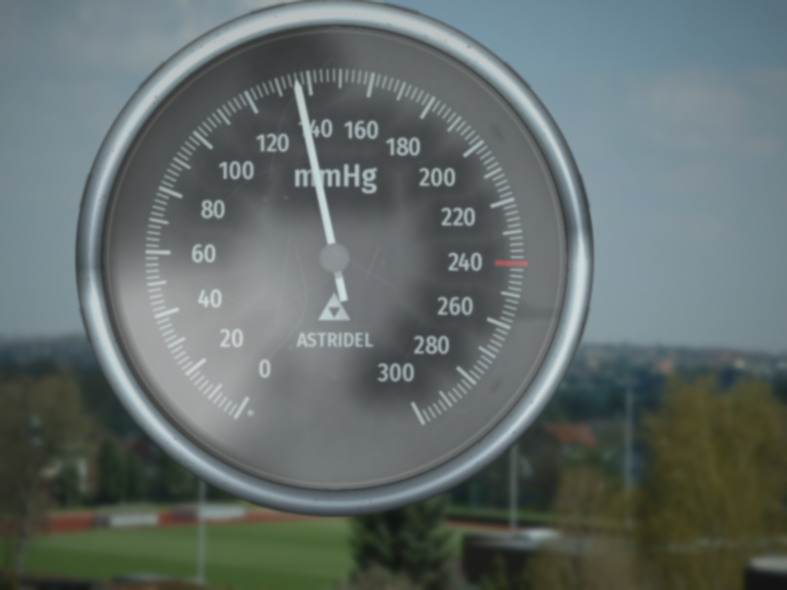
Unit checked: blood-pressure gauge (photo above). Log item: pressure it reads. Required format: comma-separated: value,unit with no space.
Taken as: 136,mmHg
